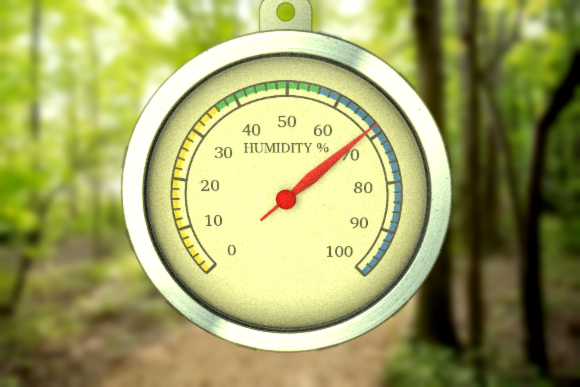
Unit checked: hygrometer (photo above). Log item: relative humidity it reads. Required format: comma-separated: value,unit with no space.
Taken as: 68,%
